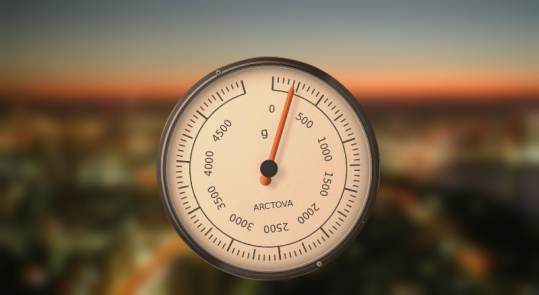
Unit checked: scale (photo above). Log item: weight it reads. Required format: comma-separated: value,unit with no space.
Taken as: 200,g
